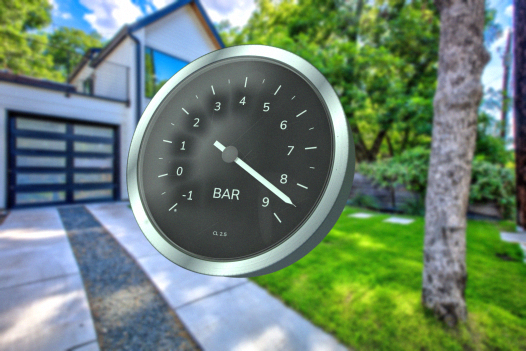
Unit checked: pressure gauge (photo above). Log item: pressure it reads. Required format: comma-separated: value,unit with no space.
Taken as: 8.5,bar
